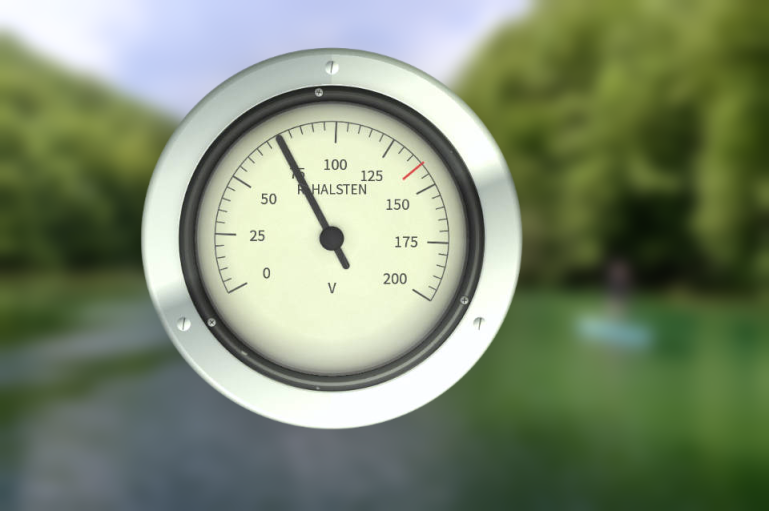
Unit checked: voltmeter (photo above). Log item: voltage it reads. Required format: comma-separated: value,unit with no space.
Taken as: 75,V
